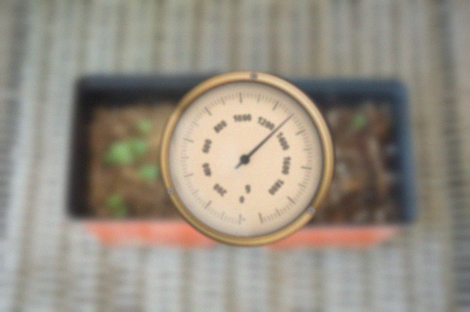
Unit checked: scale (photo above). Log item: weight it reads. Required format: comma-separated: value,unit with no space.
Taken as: 1300,g
